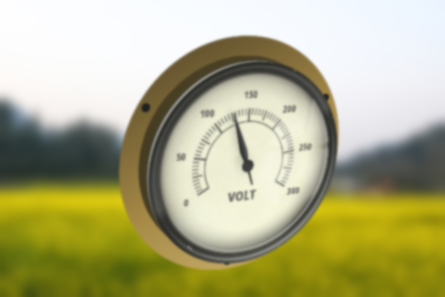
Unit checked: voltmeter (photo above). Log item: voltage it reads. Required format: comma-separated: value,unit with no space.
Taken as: 125,V
